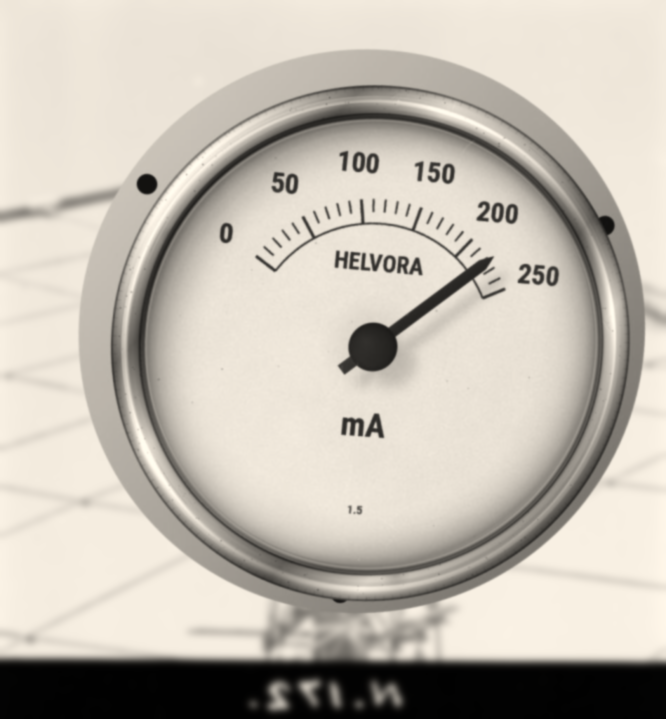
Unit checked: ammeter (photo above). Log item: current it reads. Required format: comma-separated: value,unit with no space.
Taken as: 220,mA
